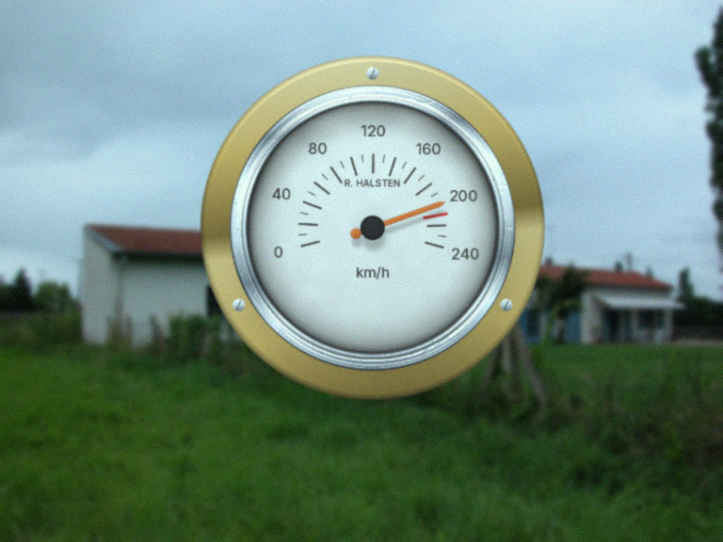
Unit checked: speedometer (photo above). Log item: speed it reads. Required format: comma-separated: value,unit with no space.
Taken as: 200,km/h
